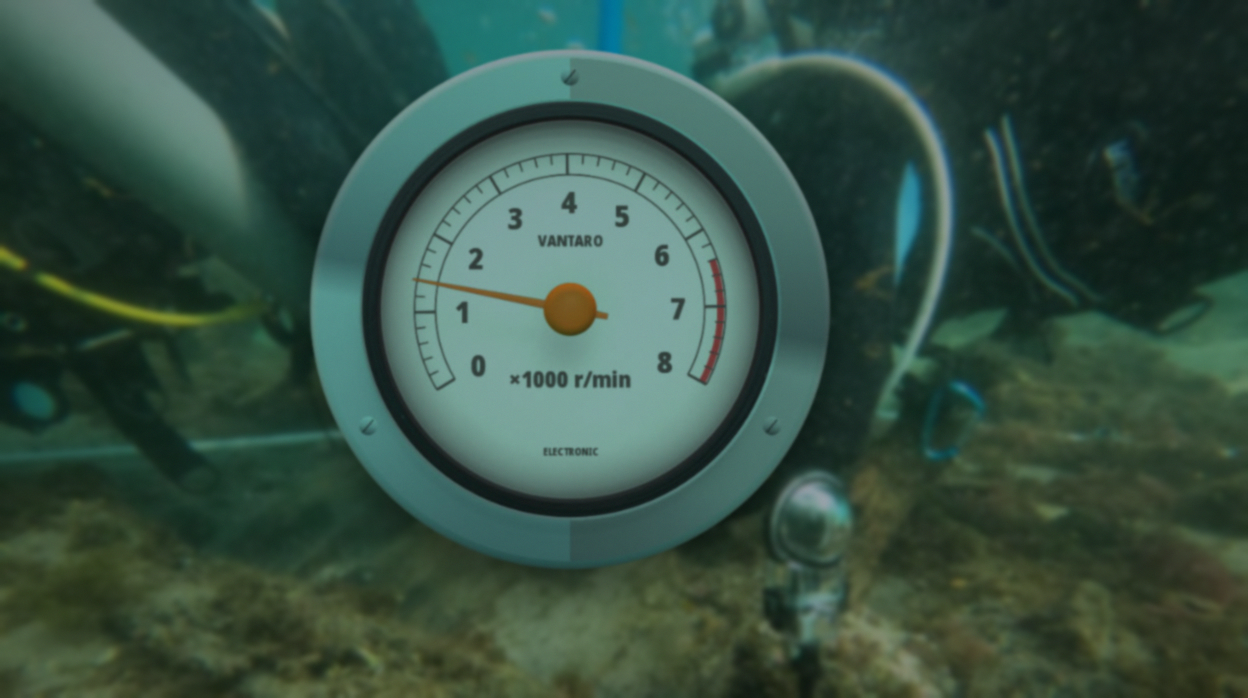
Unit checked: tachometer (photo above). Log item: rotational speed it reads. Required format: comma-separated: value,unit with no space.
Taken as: 1400,rpm
